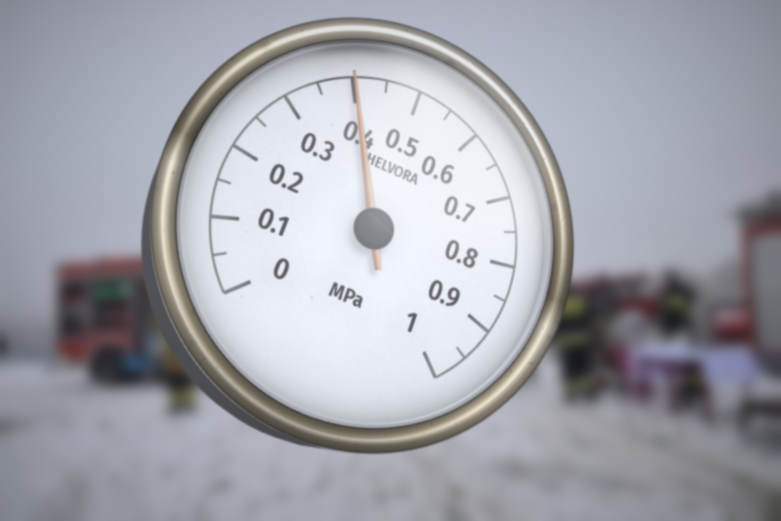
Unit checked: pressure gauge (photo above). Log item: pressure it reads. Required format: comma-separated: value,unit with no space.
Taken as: 0.4,MPa
